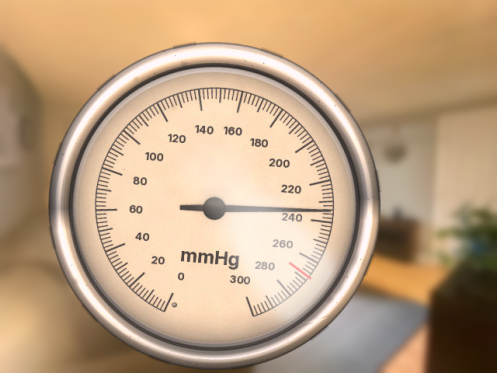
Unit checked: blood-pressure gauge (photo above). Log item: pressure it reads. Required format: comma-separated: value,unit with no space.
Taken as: 234,mmHg
